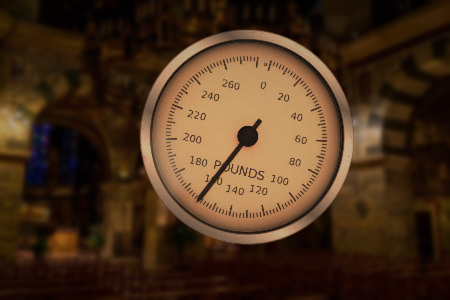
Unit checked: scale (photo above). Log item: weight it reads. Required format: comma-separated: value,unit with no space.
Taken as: 160,lb
